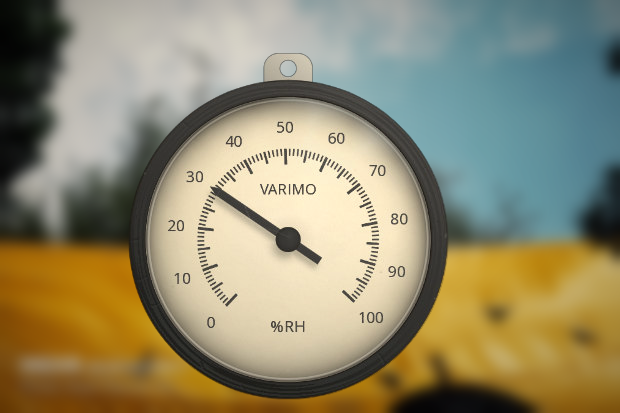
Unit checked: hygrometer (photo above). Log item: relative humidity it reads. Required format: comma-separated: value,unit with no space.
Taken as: 30,%
